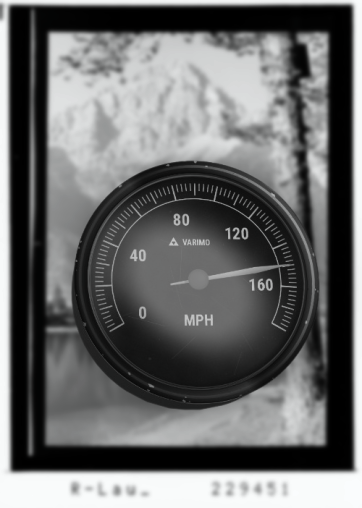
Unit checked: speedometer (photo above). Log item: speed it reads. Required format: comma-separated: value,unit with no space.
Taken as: 150,mph
